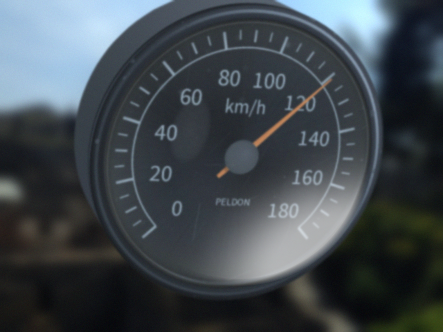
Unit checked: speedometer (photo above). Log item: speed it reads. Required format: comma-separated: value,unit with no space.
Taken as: 120,km/h
